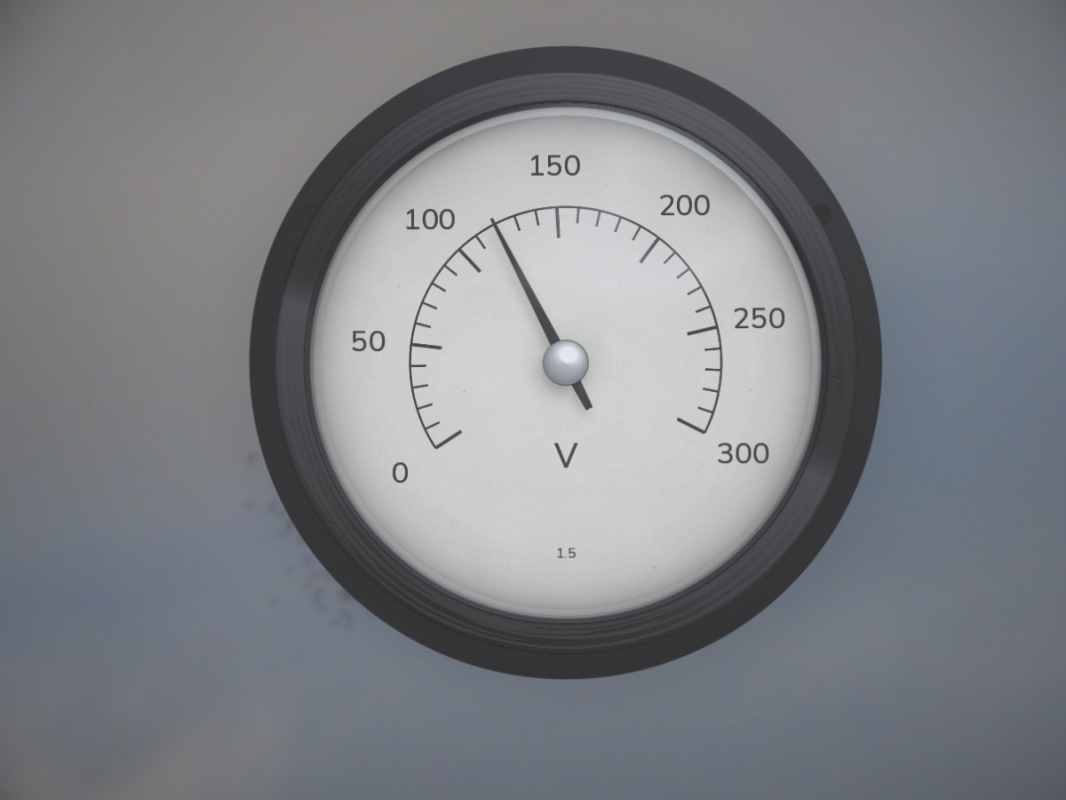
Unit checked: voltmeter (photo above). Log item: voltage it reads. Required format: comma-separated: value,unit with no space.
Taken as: 120,V
